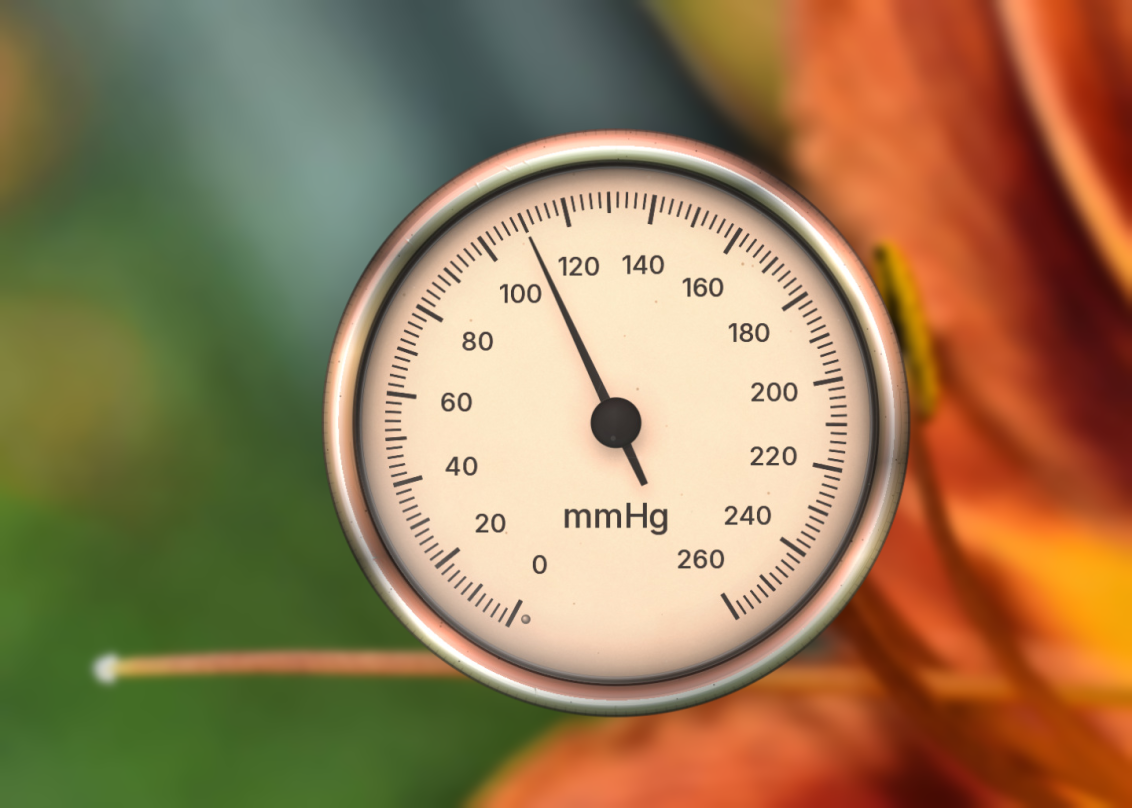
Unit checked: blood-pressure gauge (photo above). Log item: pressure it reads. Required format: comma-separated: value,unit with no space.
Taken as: 110,mmHg
